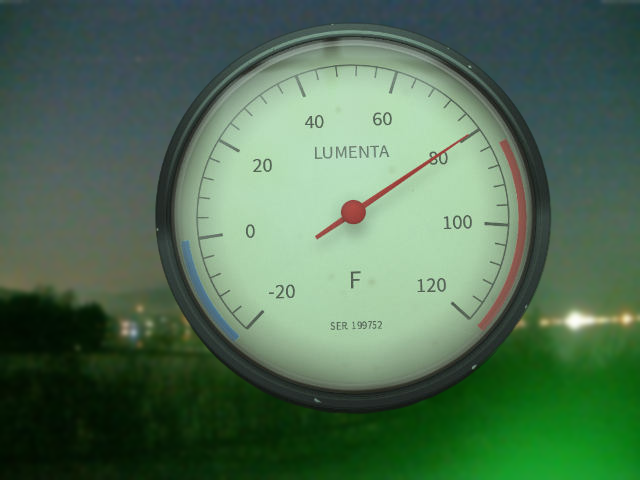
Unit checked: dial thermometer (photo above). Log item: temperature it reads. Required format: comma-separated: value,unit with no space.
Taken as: 80,°F
